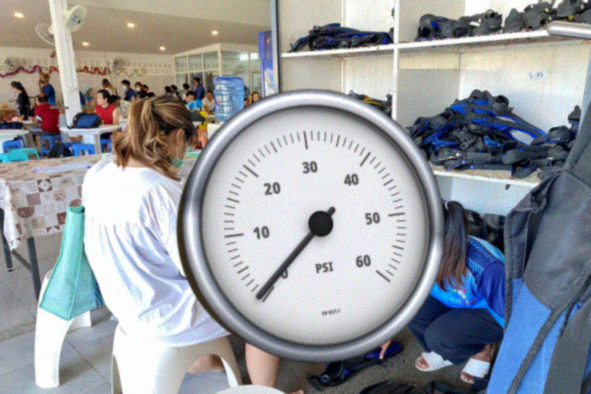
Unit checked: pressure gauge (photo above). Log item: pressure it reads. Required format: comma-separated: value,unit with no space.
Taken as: 1,psi
